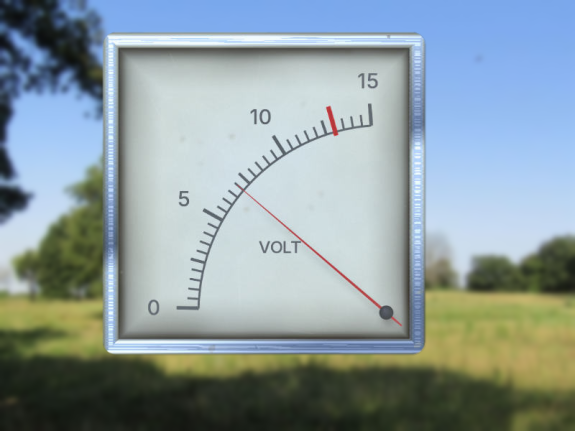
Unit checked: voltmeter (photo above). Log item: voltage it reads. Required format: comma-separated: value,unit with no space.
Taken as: 7,V
